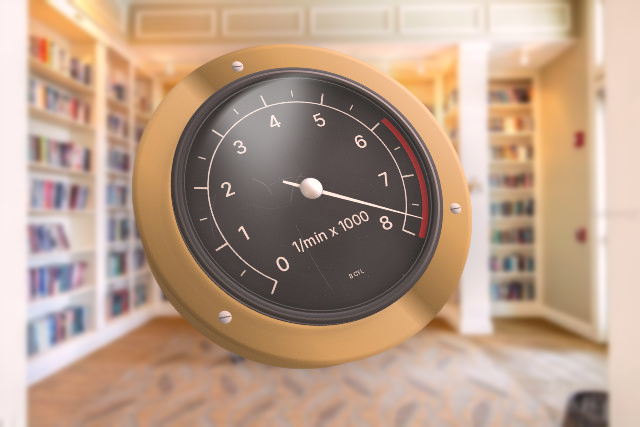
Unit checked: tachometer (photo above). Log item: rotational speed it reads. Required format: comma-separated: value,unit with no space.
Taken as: 7750,rpm
